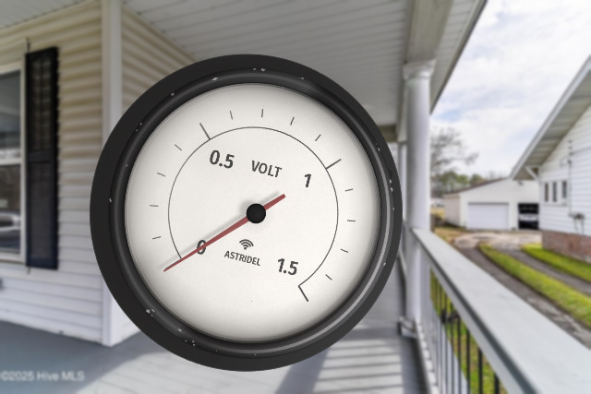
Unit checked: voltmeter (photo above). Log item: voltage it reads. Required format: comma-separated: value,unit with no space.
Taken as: 0,V
